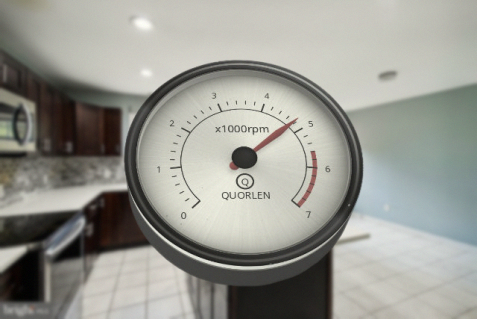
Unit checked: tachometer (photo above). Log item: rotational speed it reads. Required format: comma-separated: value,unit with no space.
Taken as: 4800,rpm
